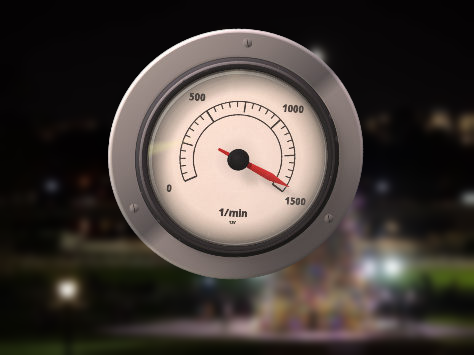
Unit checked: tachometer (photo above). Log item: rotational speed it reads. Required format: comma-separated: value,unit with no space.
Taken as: 1450,rpm
